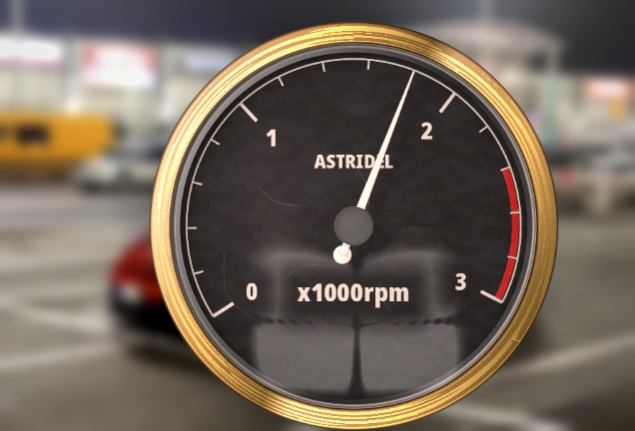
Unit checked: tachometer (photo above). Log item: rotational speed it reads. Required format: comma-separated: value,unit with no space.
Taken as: 1800,rpm
